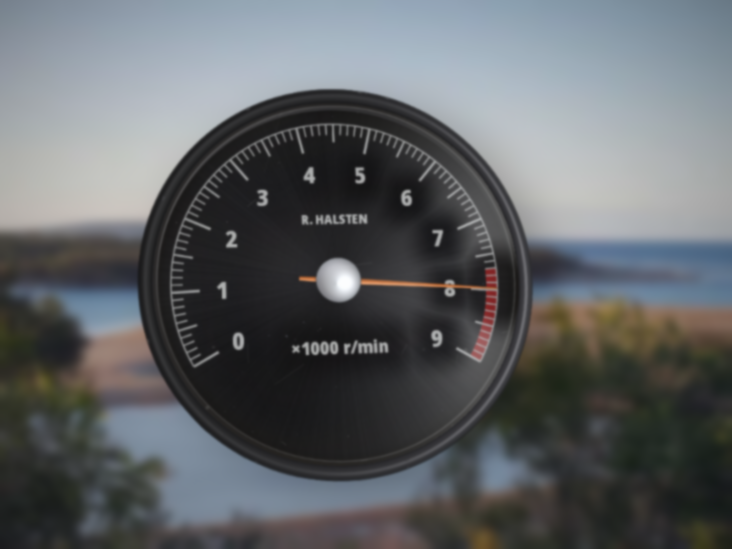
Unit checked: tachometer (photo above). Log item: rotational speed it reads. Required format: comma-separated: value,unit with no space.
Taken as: 8000,rpm
